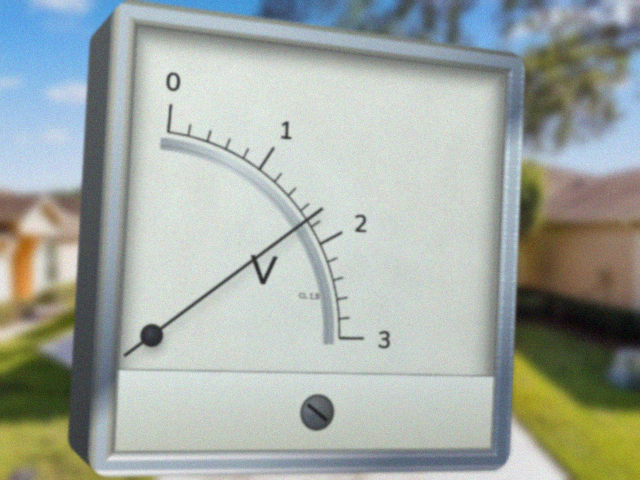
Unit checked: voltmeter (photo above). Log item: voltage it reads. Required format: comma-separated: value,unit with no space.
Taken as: 1.7,V
